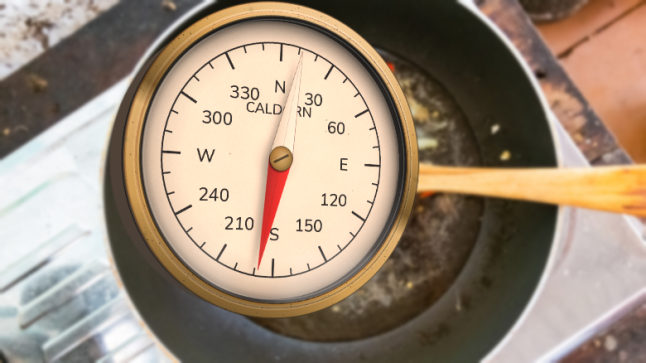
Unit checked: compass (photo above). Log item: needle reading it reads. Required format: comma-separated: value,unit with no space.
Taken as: 190,°
